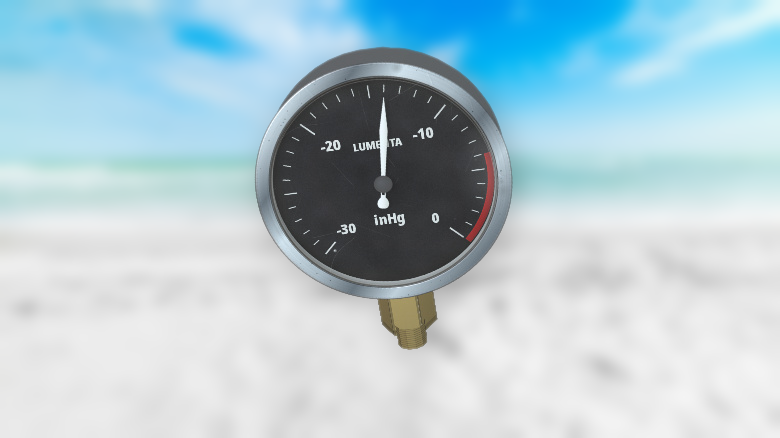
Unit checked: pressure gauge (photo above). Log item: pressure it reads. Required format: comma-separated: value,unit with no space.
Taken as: -14,inHg
